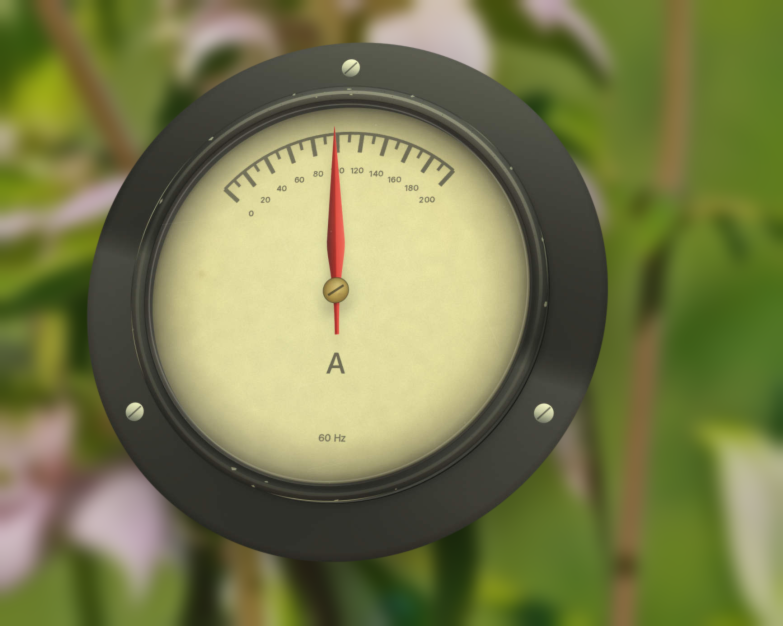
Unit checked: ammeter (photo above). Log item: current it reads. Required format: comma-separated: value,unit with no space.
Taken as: 100,A
